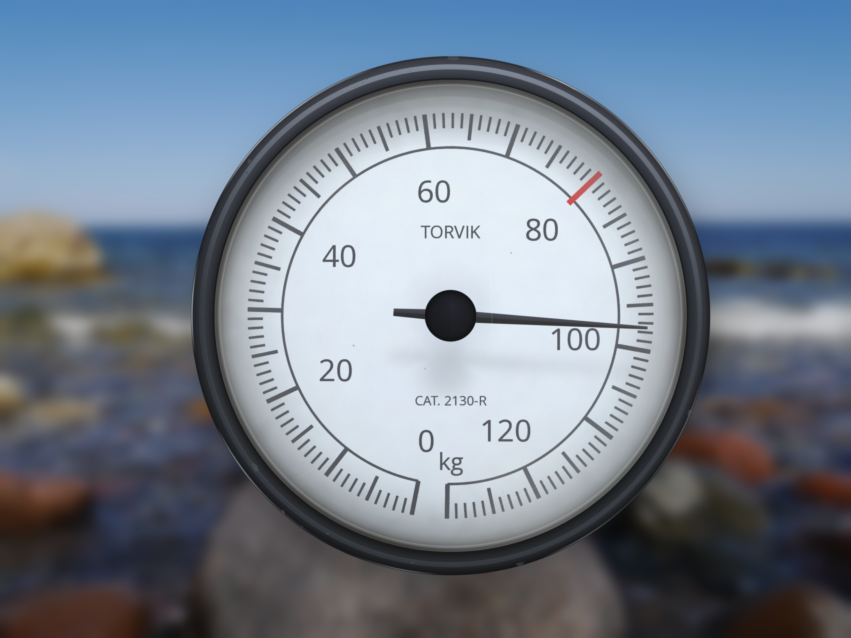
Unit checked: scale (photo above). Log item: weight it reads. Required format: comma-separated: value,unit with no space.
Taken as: 97.5,kg
